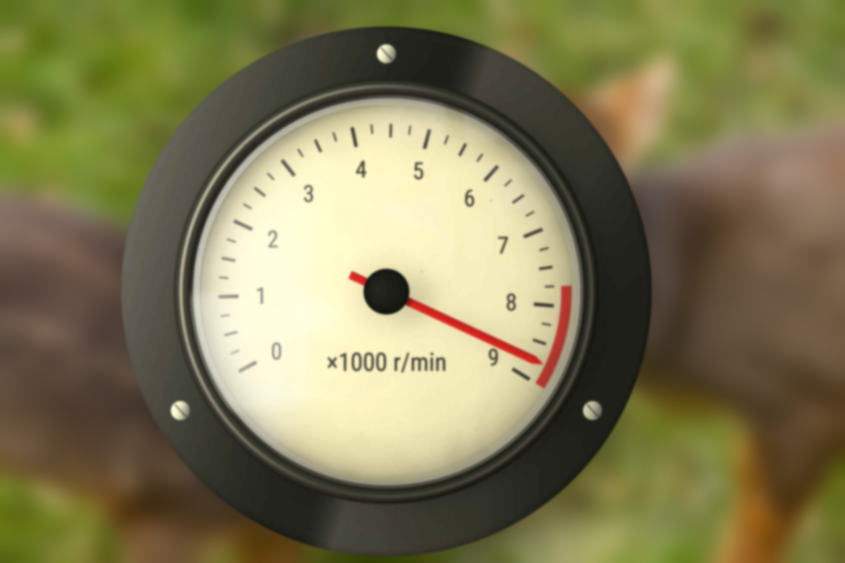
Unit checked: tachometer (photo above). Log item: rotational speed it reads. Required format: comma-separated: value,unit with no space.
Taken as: 8750,rpm
